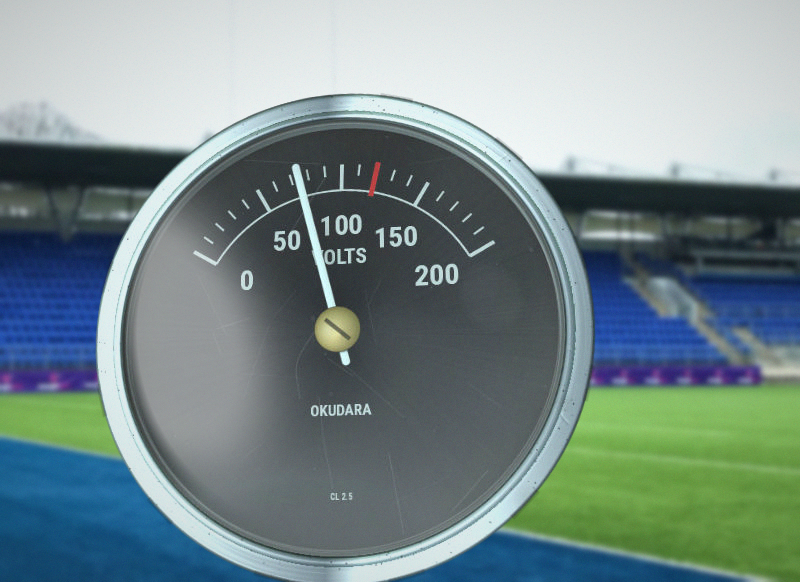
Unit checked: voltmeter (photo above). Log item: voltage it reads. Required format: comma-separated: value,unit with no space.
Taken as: 75,V
